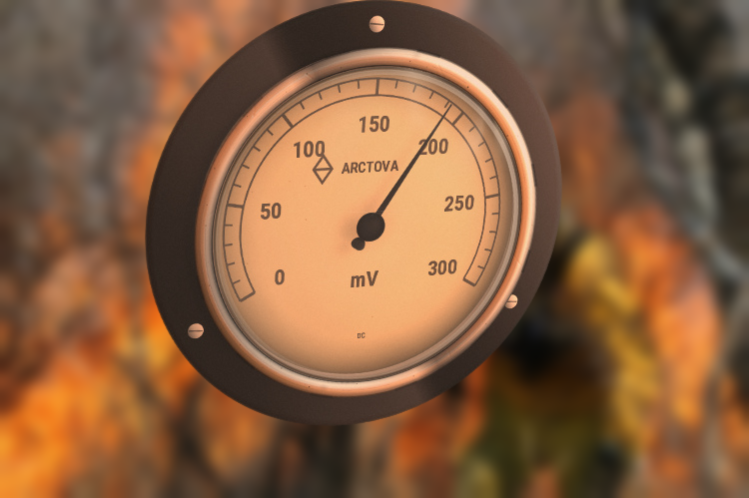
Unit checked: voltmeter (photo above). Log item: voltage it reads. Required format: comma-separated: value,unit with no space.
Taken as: 190,mV
